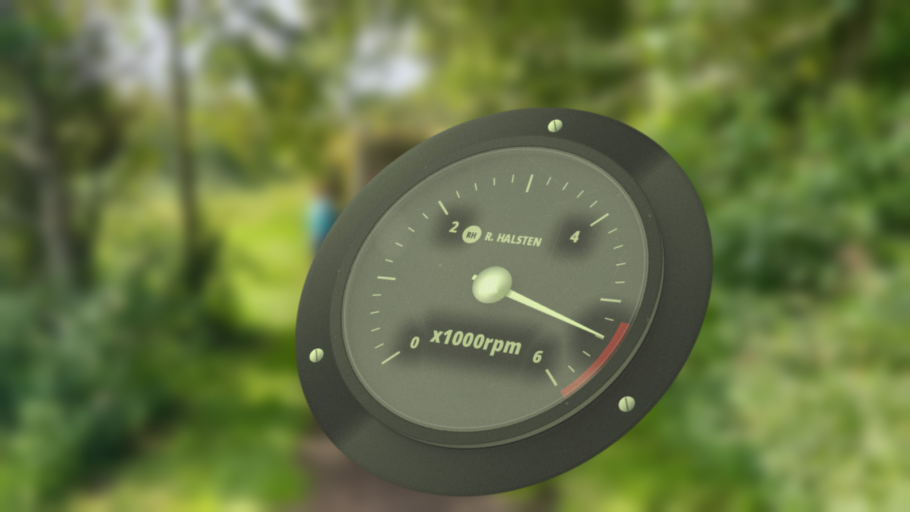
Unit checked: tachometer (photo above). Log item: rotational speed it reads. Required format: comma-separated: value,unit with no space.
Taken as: 5400,rpm
